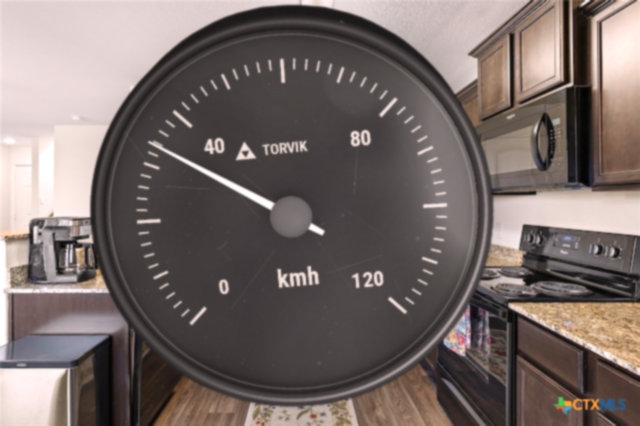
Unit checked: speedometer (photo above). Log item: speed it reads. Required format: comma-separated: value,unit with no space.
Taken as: 34,km/h
